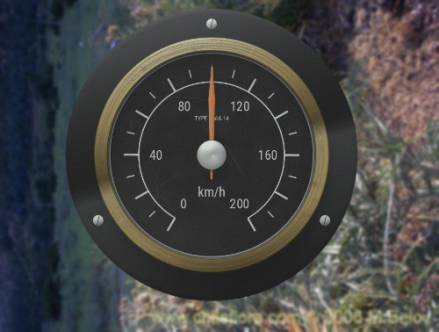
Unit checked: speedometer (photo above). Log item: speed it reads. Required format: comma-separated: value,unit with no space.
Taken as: 100,km/h
